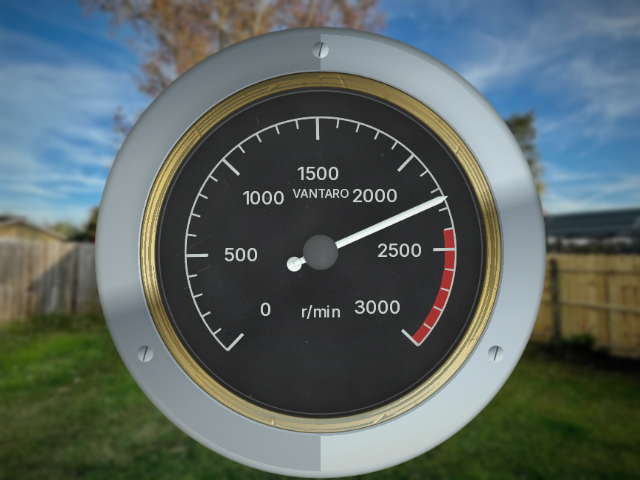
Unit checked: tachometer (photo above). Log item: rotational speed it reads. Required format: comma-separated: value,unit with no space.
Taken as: 2250,rpm
